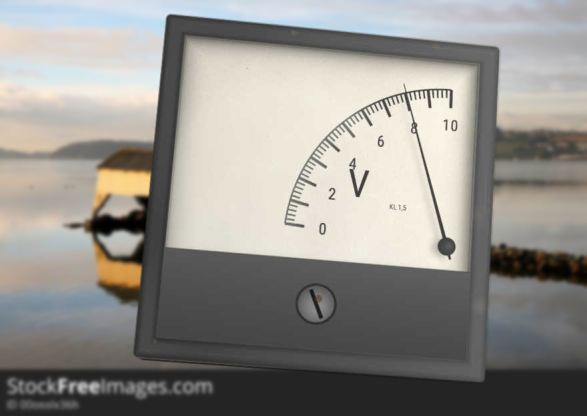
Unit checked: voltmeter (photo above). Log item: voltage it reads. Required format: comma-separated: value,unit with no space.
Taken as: 8,V
